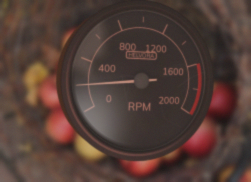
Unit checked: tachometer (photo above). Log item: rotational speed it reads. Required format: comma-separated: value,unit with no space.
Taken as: 200,rpm
